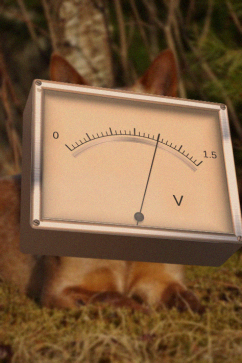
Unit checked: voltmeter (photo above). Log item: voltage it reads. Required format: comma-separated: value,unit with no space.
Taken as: 1,V
